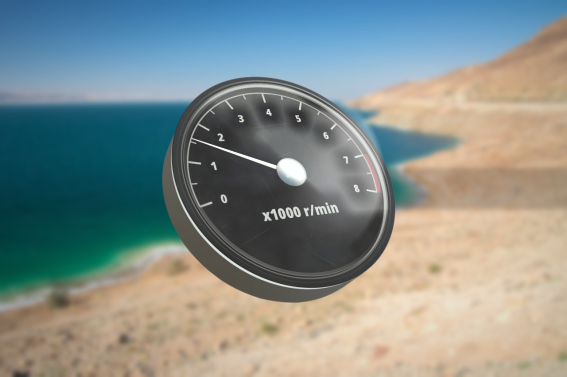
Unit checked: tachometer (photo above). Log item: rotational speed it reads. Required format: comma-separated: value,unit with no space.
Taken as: 1500,rpm
